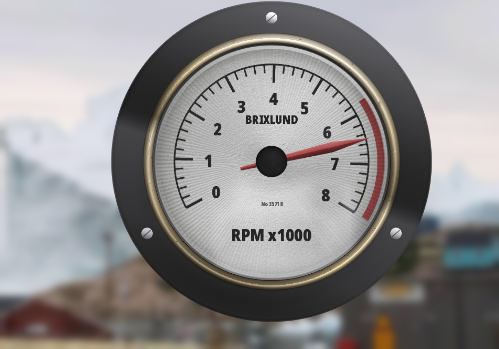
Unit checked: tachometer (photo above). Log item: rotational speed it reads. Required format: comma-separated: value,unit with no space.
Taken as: 6500,rpm
